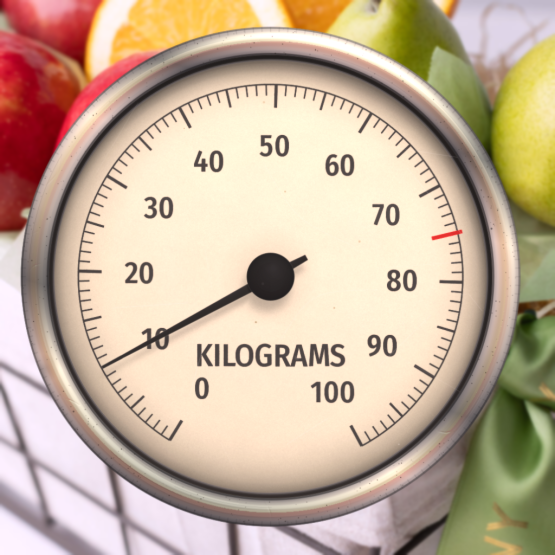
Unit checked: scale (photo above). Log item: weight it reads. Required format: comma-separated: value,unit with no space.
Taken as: 10,kg
